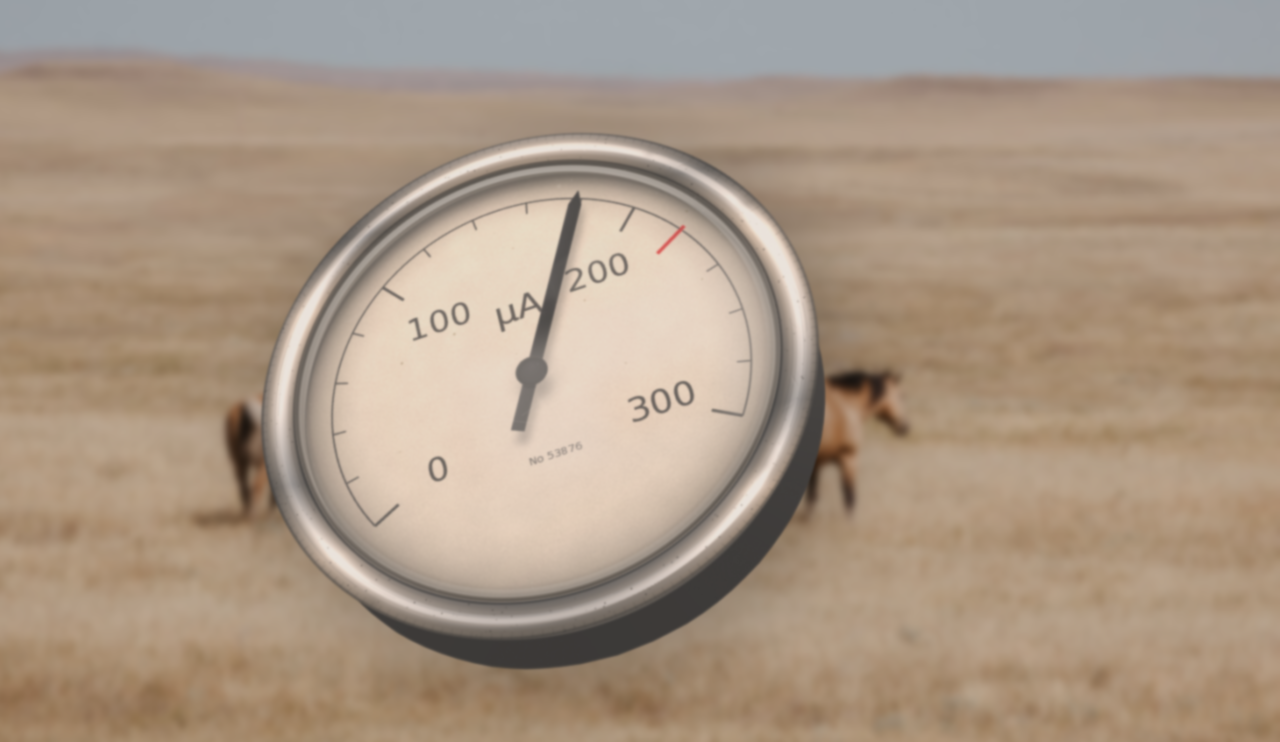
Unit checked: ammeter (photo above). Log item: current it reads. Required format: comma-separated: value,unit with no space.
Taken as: 180,µA
